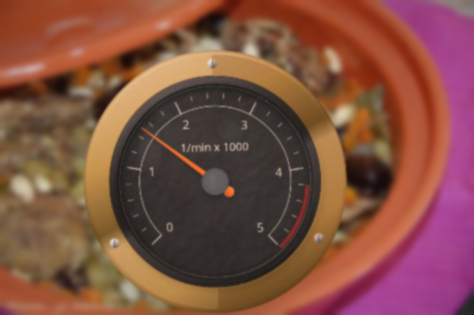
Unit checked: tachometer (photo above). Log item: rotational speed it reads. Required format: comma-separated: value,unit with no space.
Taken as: 1500,rpm
